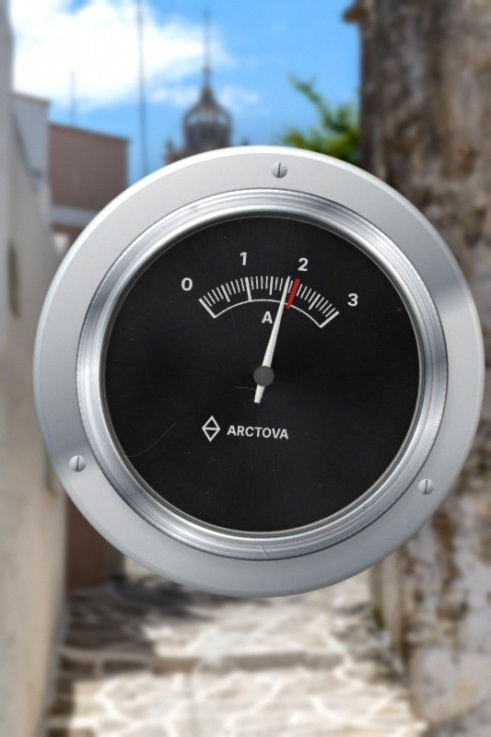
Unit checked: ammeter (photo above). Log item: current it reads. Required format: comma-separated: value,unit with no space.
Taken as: 1.8,A
